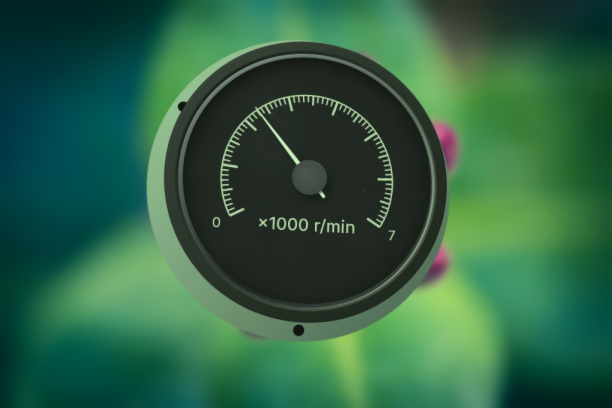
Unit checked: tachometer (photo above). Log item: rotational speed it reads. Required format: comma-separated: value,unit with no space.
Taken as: 2300,rpm
